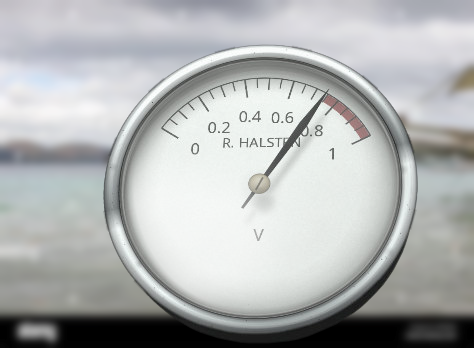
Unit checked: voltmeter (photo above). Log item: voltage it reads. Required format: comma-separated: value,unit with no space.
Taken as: 0.75,V
